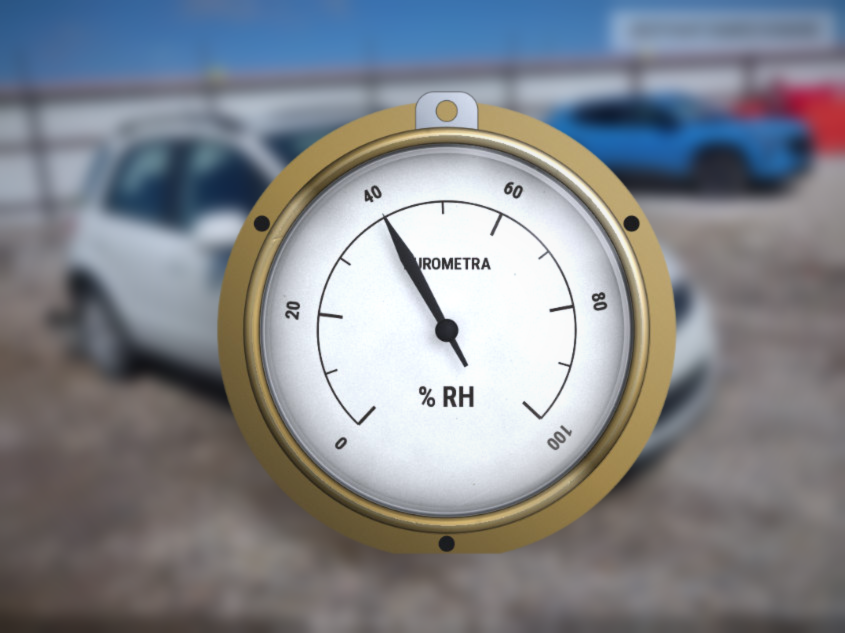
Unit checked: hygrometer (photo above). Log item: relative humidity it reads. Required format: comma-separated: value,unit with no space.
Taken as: 40,%
